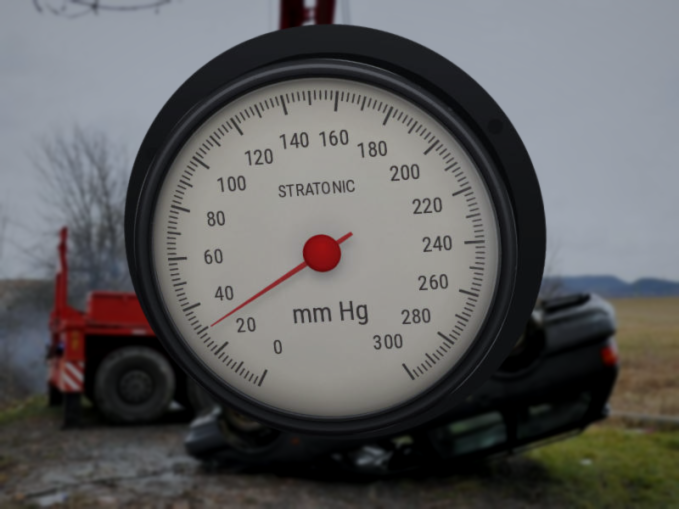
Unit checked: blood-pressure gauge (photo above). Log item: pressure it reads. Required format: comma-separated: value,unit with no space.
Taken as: 30,mmHg
